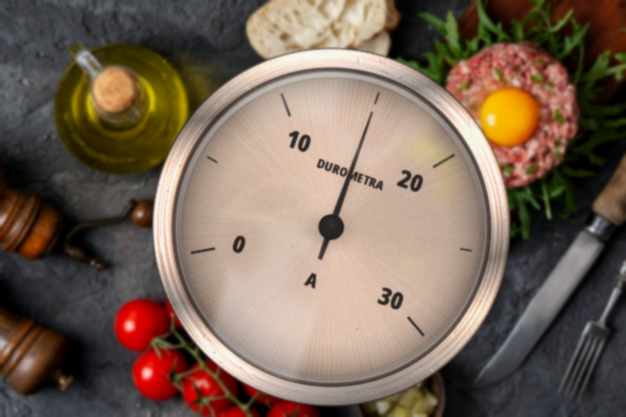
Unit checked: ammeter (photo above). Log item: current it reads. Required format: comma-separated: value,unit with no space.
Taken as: 15,A
